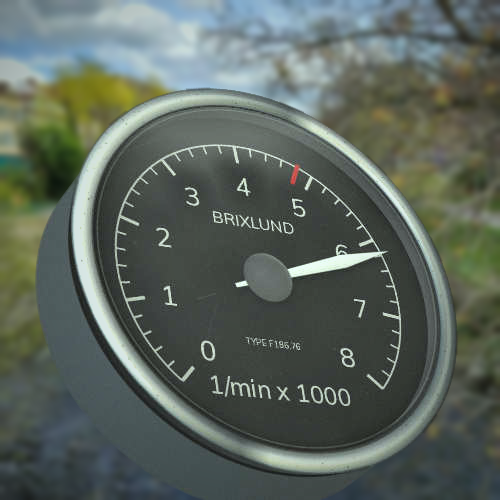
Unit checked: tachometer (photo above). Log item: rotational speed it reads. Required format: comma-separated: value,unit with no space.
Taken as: 6200,rpm
